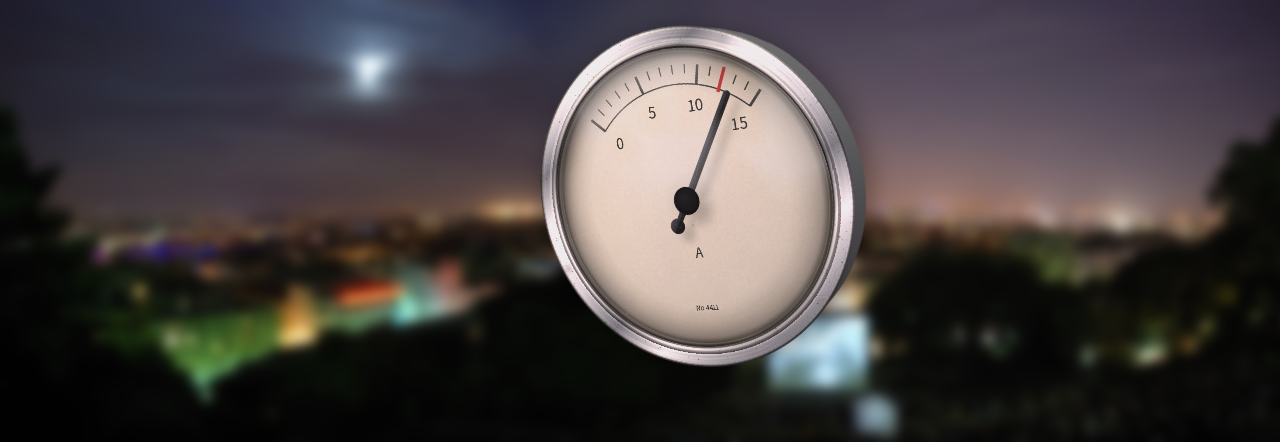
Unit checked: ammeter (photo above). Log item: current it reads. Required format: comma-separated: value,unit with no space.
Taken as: 13,A
